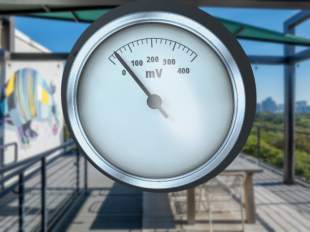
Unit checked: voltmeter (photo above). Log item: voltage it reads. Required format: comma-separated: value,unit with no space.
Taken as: 40,mV
